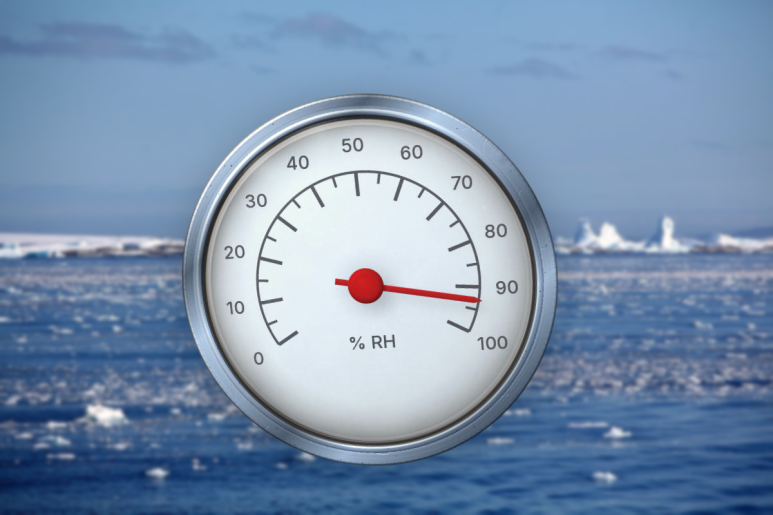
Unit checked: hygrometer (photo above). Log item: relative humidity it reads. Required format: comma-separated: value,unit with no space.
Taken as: 92.5,%
